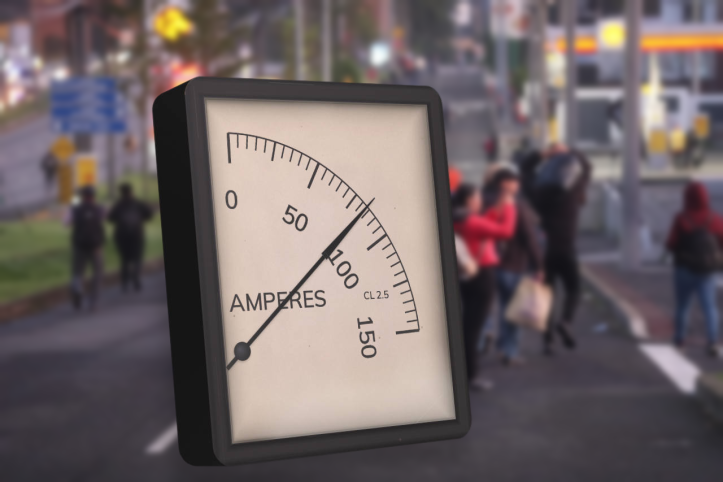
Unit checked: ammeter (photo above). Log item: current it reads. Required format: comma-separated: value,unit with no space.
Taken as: 82.5,A
